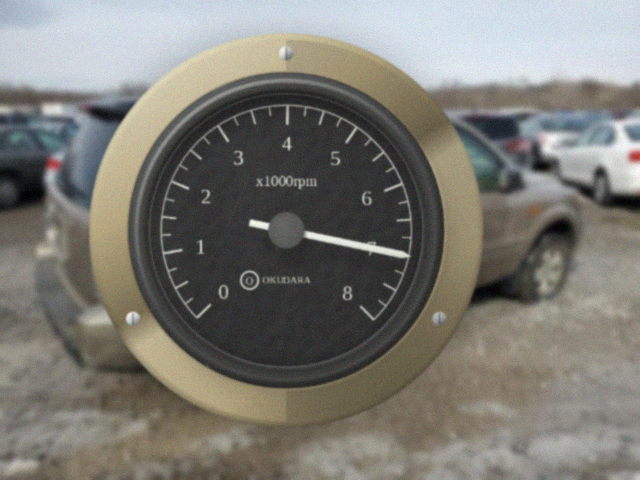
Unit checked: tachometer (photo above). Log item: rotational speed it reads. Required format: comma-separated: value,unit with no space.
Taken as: 7000,rpm
